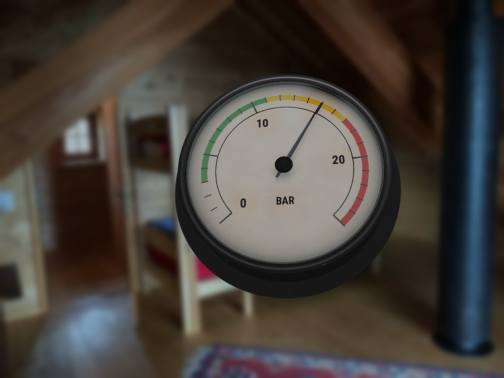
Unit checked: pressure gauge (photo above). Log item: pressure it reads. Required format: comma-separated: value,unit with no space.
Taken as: 15,bar
